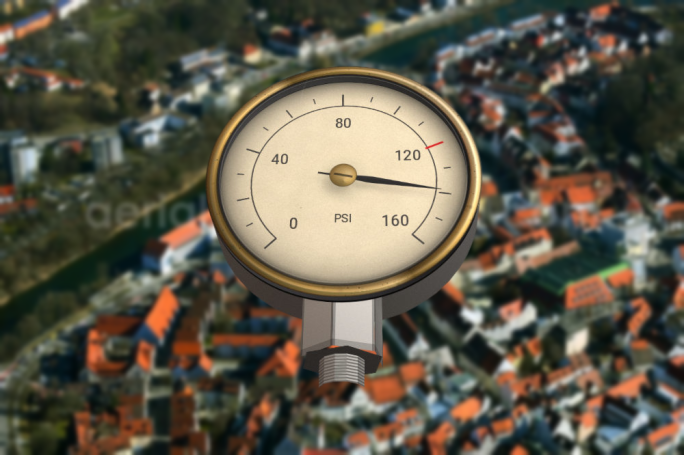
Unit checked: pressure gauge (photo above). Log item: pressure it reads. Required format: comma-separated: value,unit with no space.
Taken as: 140,psi
